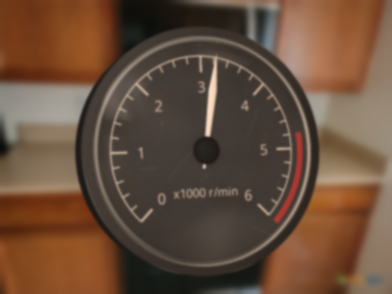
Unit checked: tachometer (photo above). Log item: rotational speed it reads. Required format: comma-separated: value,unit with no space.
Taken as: 3200,rpm
